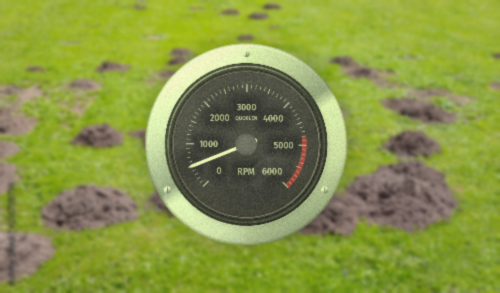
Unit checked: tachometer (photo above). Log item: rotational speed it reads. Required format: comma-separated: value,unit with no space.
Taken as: 500,rpm
